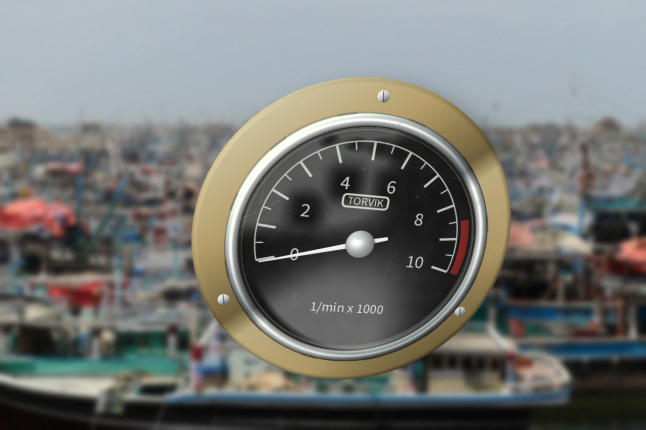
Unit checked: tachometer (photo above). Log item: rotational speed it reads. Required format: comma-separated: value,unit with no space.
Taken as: 0,rpm
